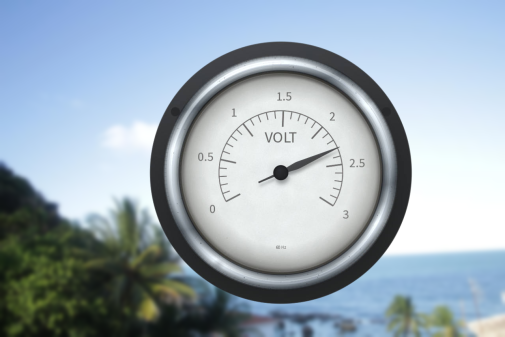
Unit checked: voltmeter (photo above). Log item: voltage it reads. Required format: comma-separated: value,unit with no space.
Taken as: 2.3,V
